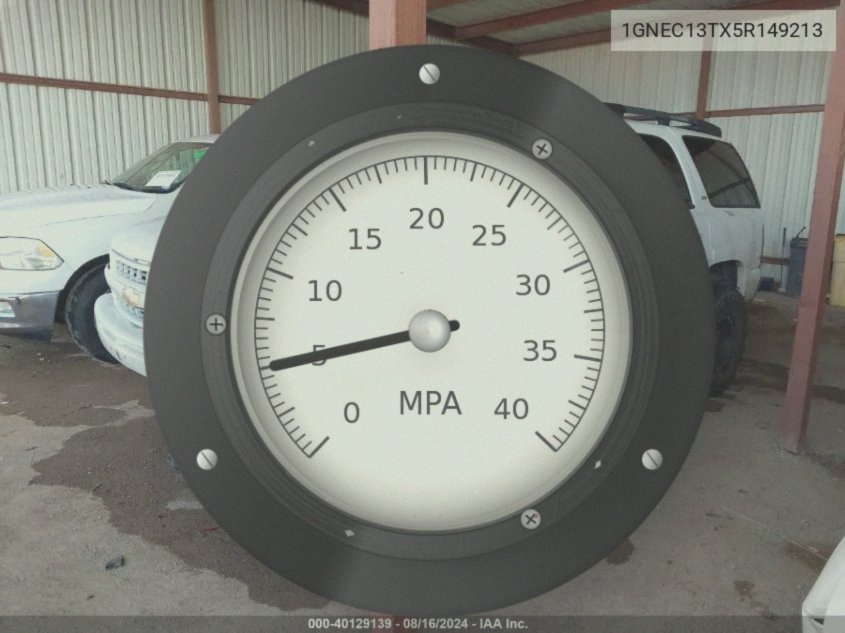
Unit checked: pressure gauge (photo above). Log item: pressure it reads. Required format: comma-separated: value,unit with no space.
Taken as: 5,MPa
